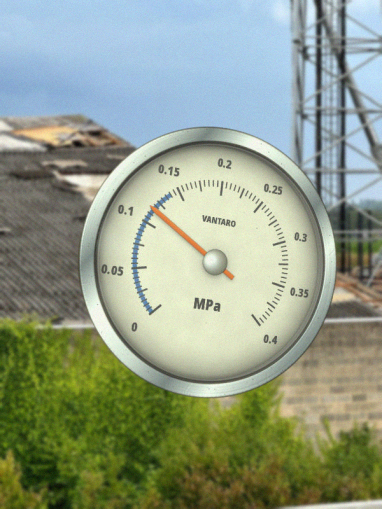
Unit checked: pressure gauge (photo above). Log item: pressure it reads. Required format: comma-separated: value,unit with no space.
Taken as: 0.115,MPa
